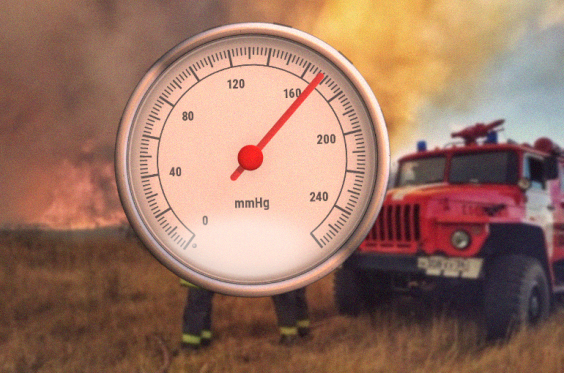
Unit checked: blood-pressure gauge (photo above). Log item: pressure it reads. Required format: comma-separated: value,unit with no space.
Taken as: 168,mmHg
